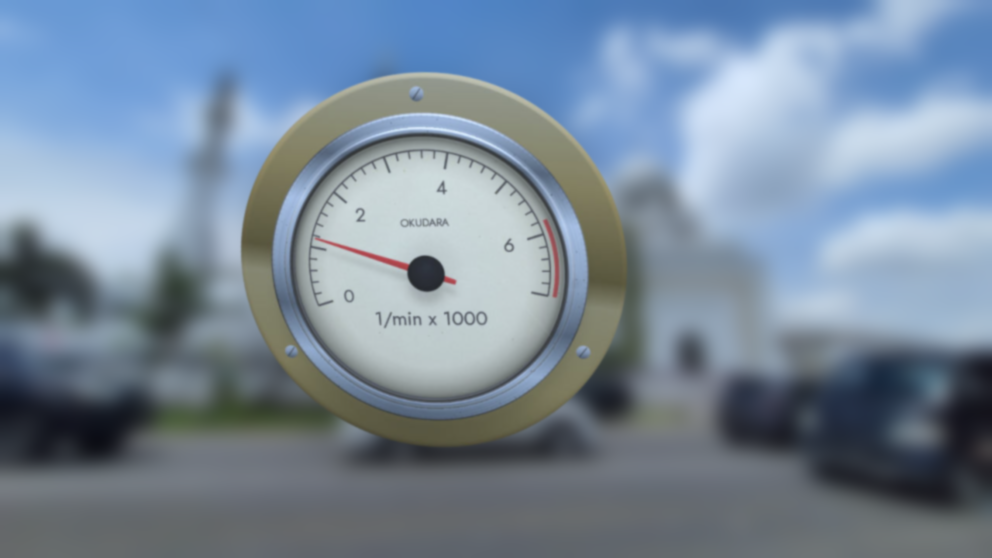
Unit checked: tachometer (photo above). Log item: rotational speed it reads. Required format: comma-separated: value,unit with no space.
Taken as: 1200,rpm
